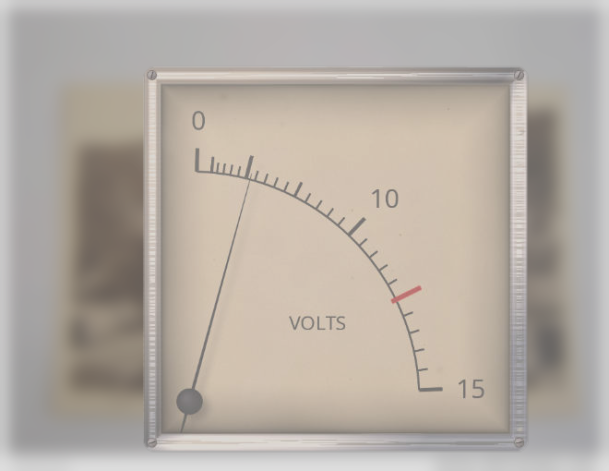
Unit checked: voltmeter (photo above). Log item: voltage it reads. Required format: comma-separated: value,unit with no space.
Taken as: 5.25,V
